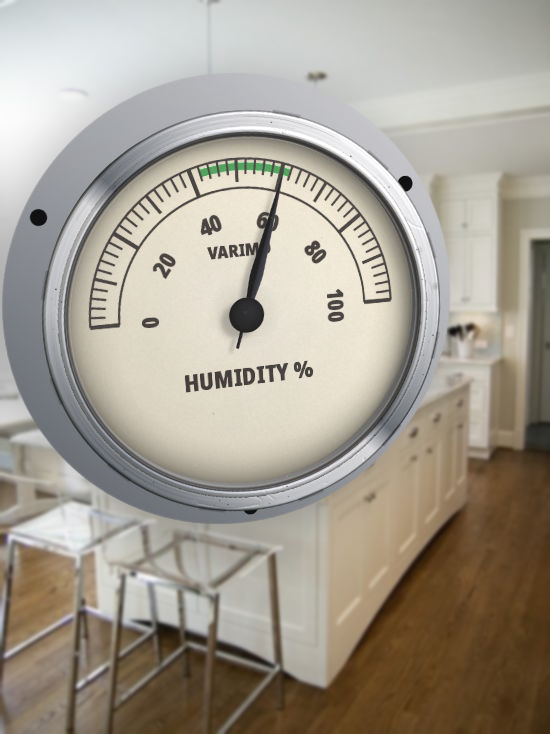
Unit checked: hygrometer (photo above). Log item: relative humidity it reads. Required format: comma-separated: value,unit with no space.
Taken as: 60,%
